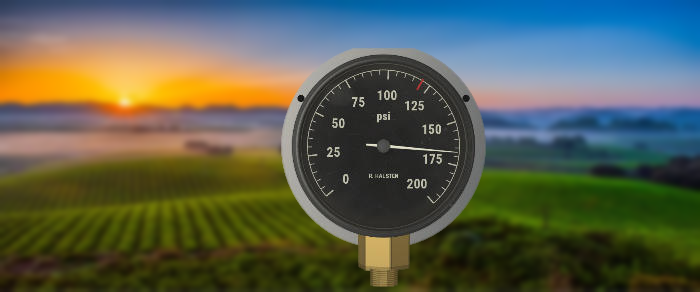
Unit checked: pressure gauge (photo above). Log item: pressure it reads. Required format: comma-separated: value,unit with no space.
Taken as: 167.5,psi
